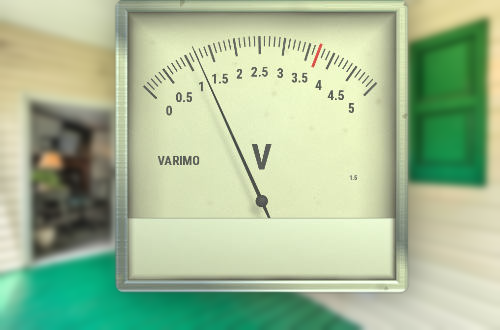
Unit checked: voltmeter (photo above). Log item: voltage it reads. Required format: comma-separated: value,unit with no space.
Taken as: 1.2,V
